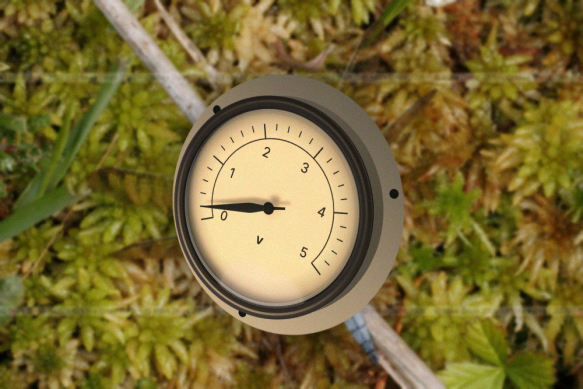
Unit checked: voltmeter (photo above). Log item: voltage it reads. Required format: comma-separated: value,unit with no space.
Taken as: 0.2,V
